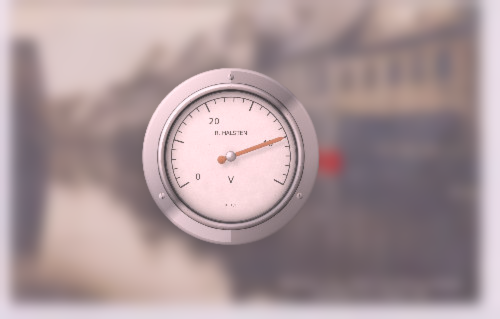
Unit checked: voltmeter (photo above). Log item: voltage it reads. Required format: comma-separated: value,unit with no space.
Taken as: 40,V
